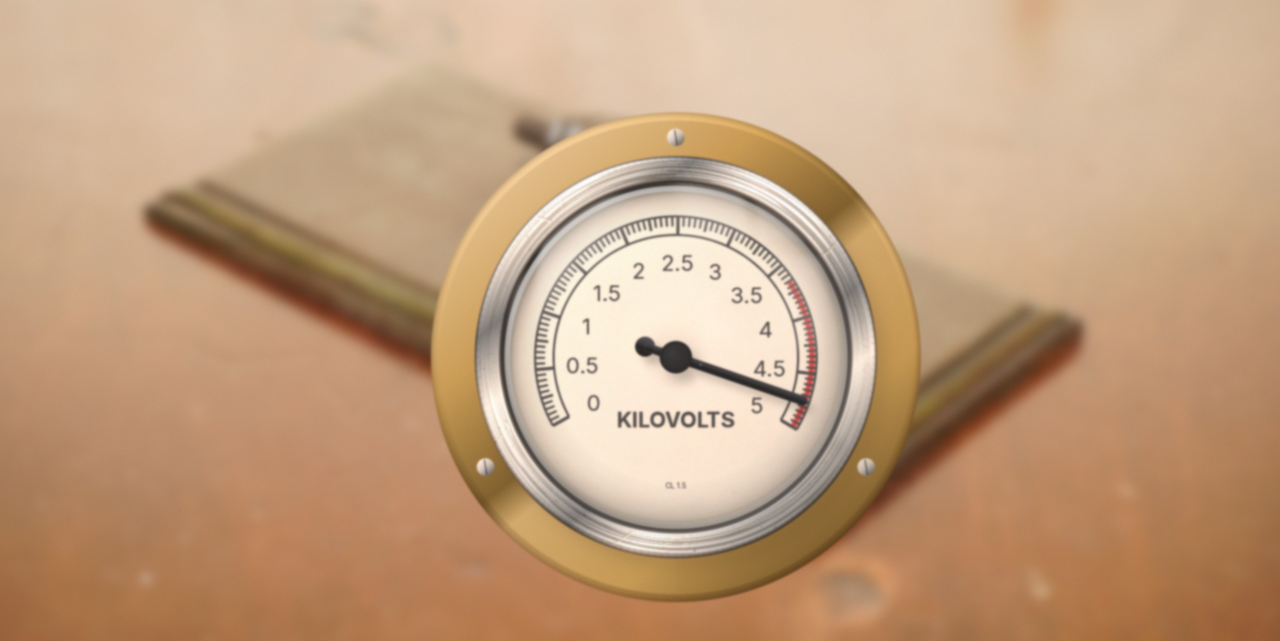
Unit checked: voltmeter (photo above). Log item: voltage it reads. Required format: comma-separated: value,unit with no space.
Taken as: 4.75,kV
